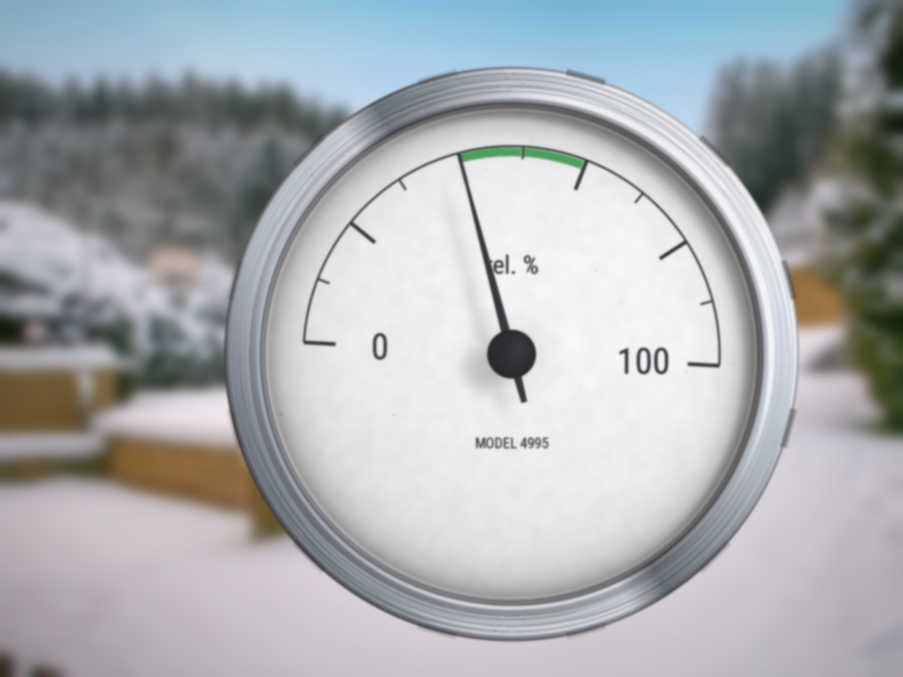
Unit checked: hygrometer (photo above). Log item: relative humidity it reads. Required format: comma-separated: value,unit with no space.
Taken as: 40,%
